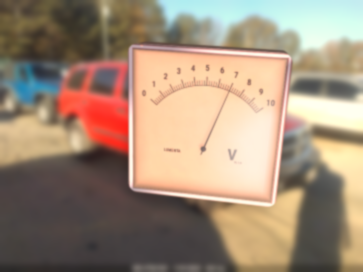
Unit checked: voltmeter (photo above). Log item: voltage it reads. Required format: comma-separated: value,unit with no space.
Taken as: 7,V
